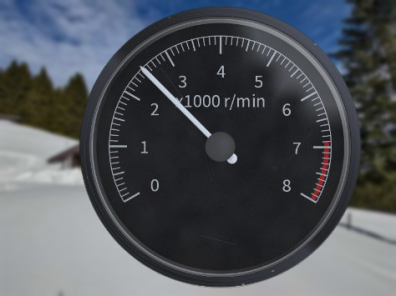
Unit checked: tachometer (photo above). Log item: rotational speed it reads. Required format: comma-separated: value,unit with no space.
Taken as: 2500,rpm
